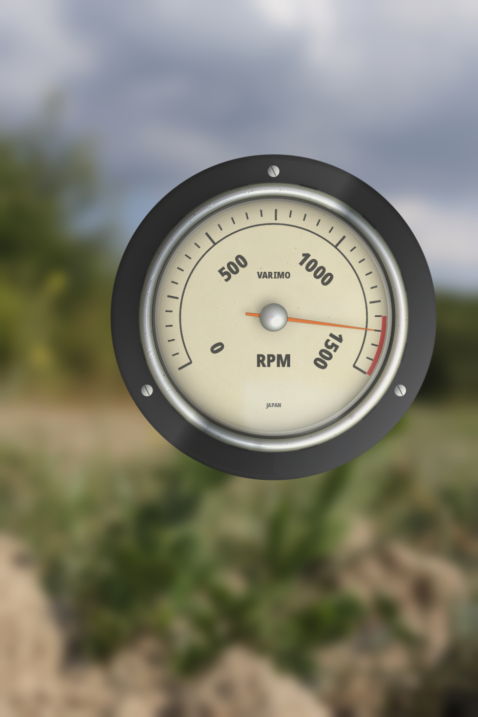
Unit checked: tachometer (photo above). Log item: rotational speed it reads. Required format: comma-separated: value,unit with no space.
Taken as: 1350,rpm
